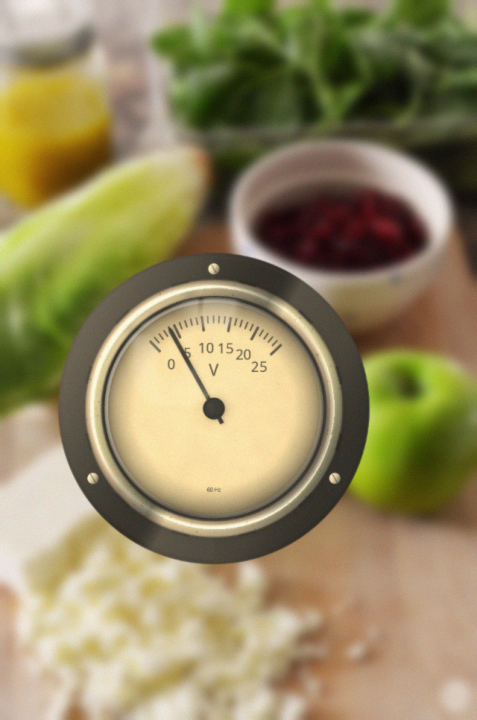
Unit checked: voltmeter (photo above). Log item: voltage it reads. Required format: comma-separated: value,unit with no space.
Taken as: 4,V
